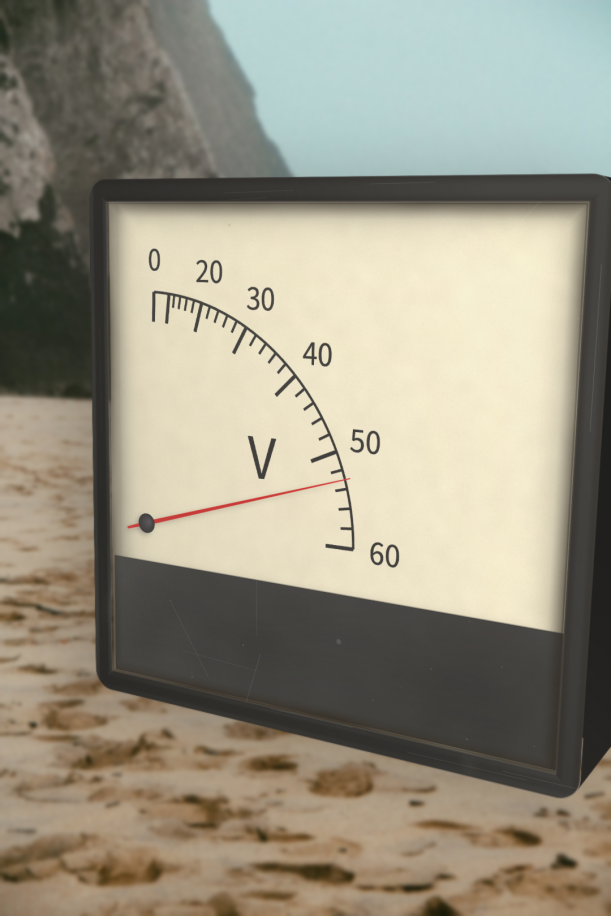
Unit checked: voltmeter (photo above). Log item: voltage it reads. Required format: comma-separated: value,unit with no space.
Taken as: 53,V
